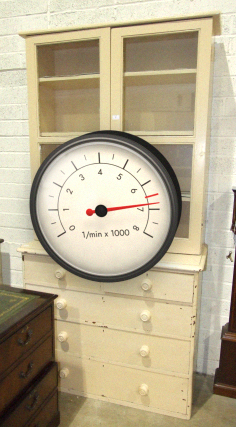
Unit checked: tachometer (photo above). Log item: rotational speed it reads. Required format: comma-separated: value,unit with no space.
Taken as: 6750,rpm
